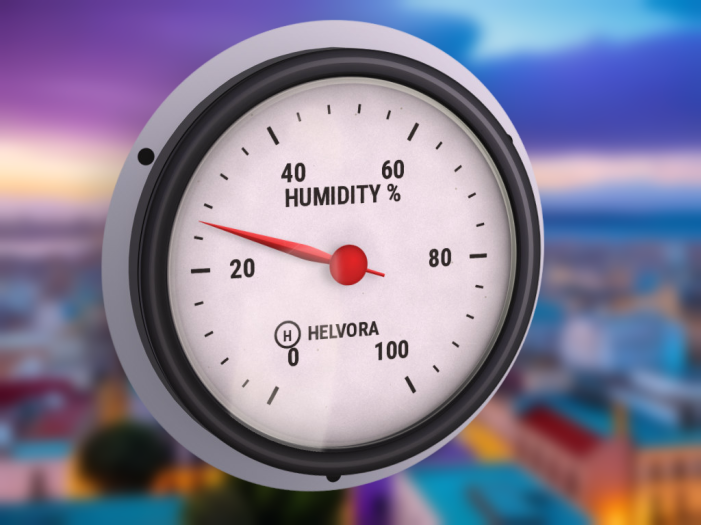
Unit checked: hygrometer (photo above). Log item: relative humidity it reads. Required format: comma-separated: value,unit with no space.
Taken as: 26,%
